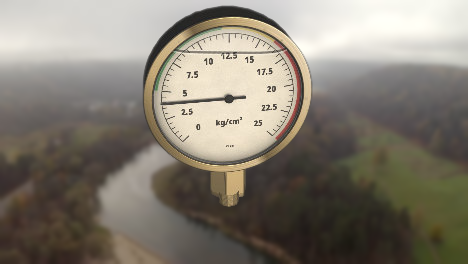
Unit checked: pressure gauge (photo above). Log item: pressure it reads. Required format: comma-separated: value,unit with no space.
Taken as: 4,kg/cm²
